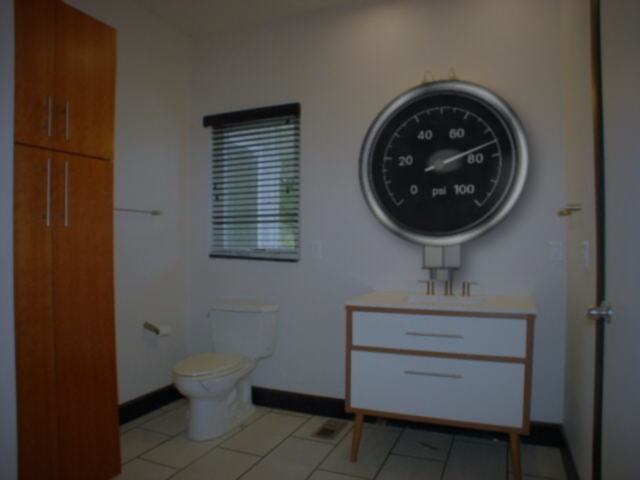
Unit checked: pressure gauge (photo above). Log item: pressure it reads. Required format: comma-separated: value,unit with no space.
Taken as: 75,psi
